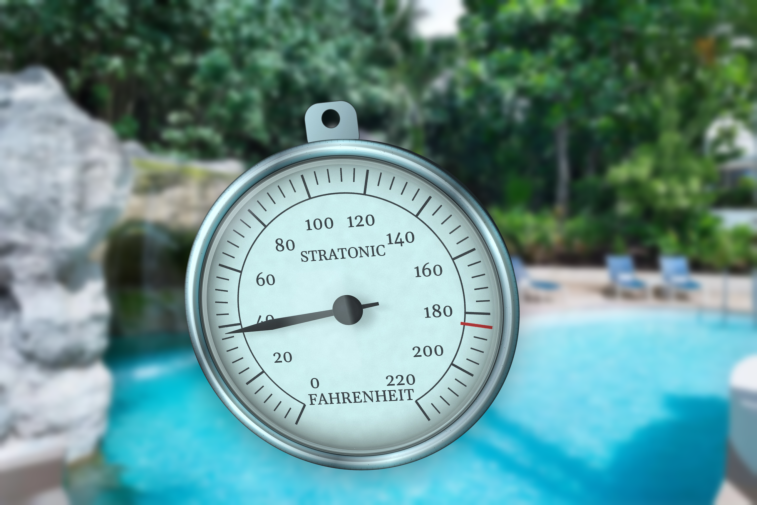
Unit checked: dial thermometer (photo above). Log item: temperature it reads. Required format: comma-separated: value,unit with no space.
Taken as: 38,°F
